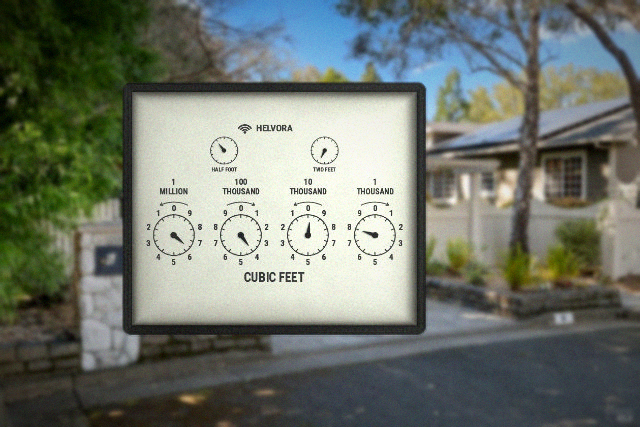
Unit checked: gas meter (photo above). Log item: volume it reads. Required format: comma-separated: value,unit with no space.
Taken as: 639800,ft³
